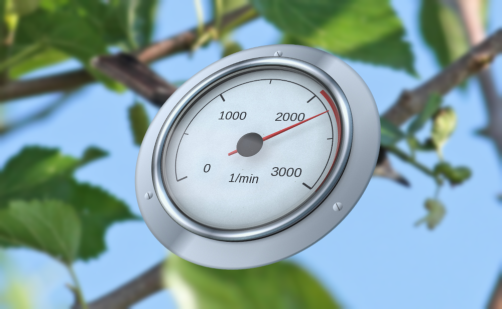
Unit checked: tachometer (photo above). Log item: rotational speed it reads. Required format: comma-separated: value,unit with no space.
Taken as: 2250,rpm
